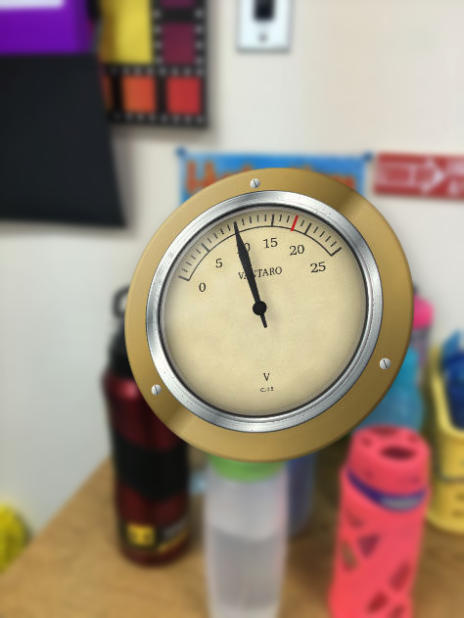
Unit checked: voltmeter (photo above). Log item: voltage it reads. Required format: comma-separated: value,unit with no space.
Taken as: 10,V
